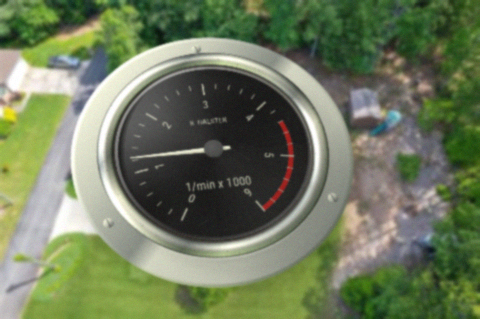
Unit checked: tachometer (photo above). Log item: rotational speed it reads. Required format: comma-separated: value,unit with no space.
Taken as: 1200,rpm
